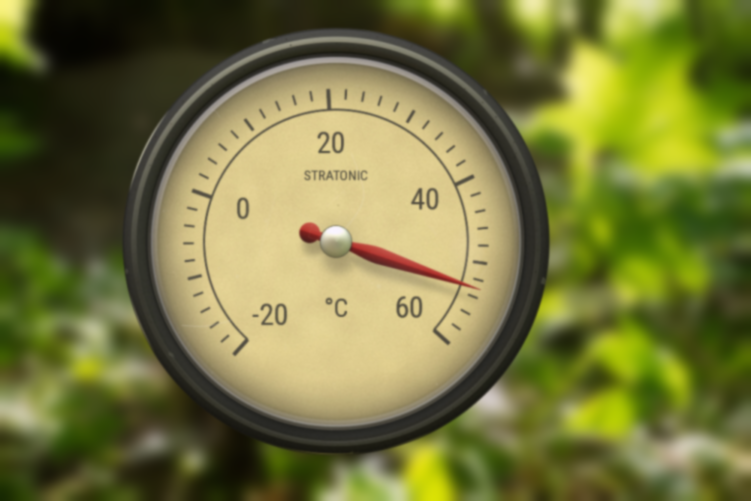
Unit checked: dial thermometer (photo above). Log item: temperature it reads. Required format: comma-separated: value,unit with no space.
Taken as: 53,°C
